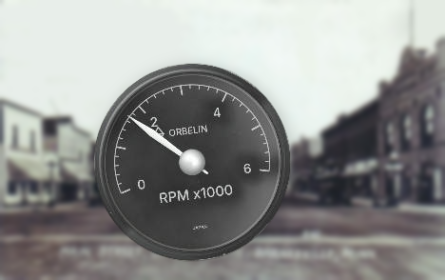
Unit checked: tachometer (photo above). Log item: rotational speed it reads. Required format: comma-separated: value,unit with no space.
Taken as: 1700,rpm
